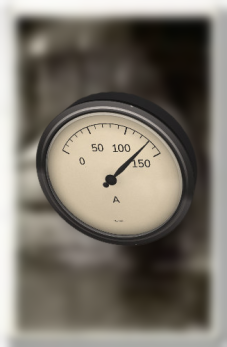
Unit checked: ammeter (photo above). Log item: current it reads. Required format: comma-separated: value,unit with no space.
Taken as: 130,A
